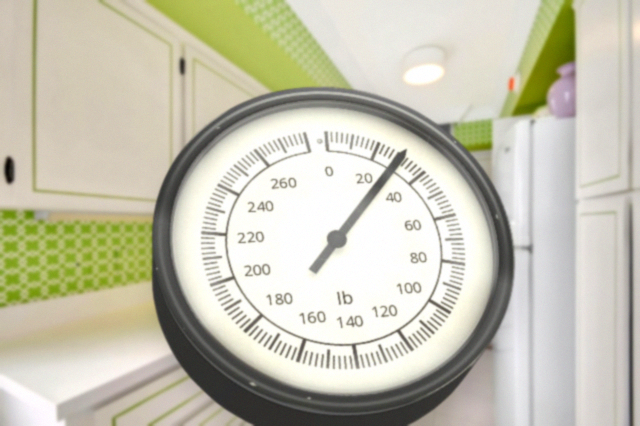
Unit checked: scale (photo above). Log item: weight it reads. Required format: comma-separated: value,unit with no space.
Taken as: 30,lb
